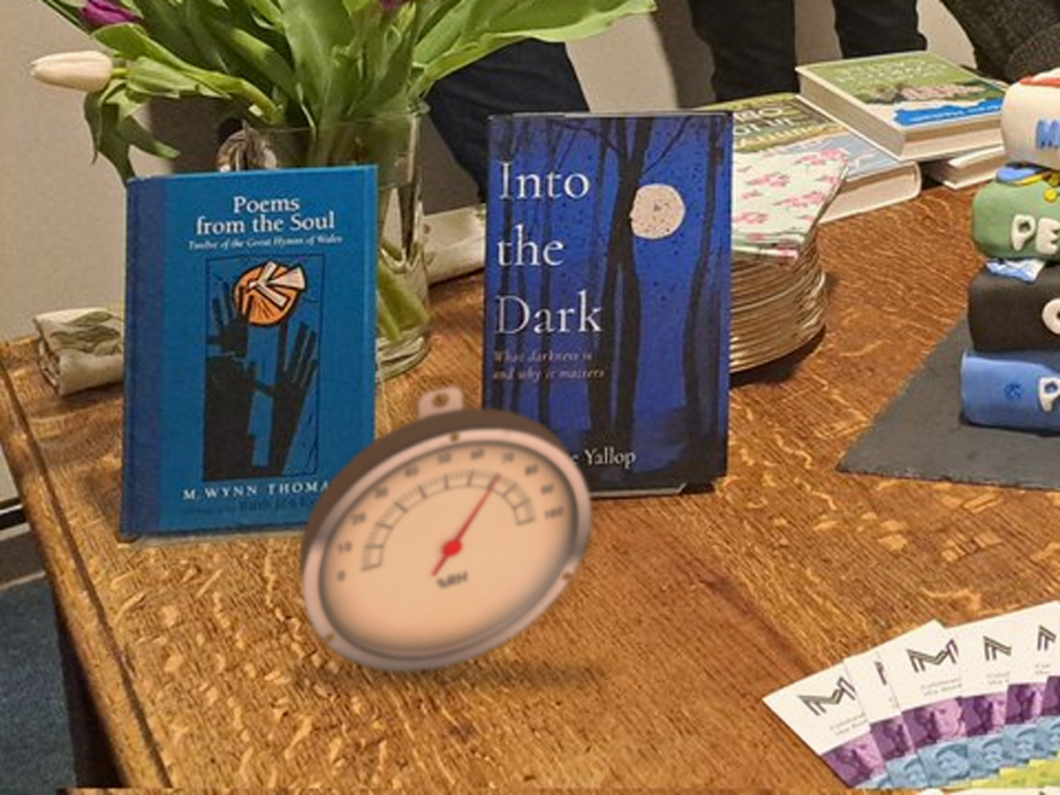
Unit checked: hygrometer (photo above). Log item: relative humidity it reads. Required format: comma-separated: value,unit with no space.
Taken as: 70,%
